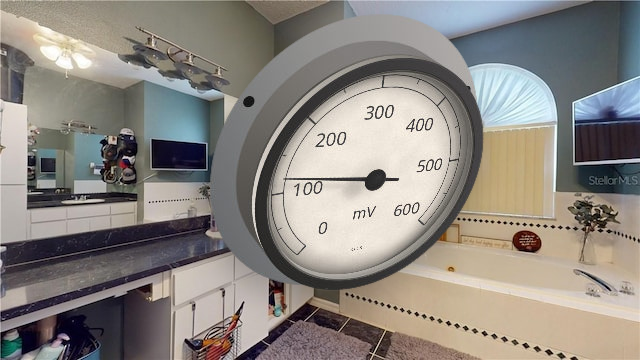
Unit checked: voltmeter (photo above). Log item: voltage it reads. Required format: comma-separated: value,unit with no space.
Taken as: 125,mV
